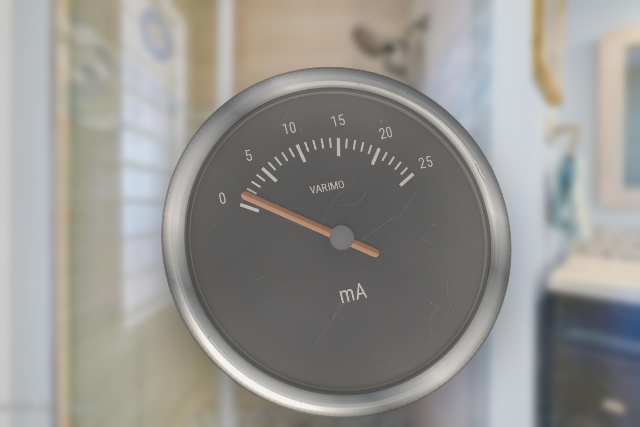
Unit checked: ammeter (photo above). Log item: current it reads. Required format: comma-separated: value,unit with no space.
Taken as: 1,mA
